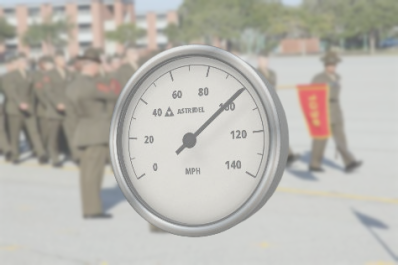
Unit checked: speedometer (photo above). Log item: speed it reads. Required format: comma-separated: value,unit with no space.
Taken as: 100,mph
